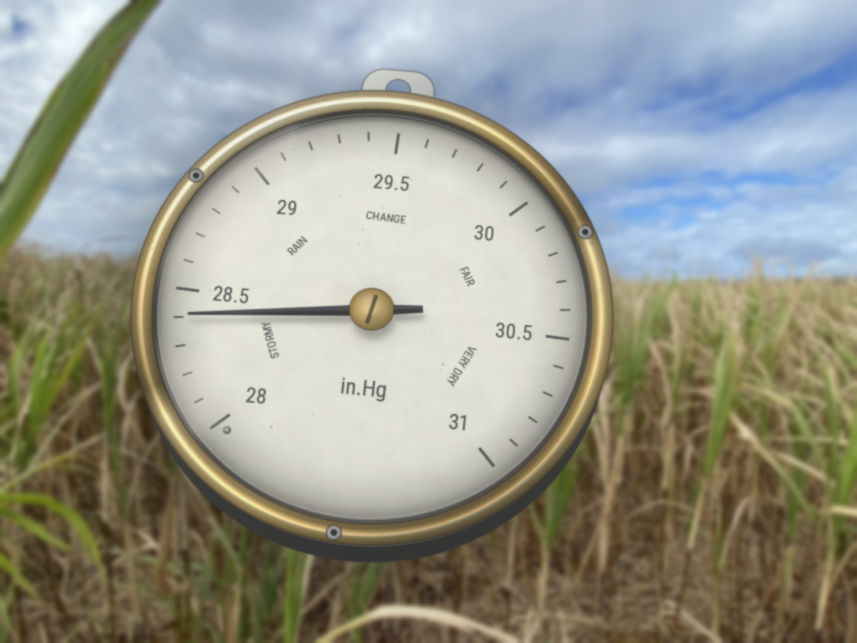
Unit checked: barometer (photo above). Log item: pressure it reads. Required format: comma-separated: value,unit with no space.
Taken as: 28.4,inHg
